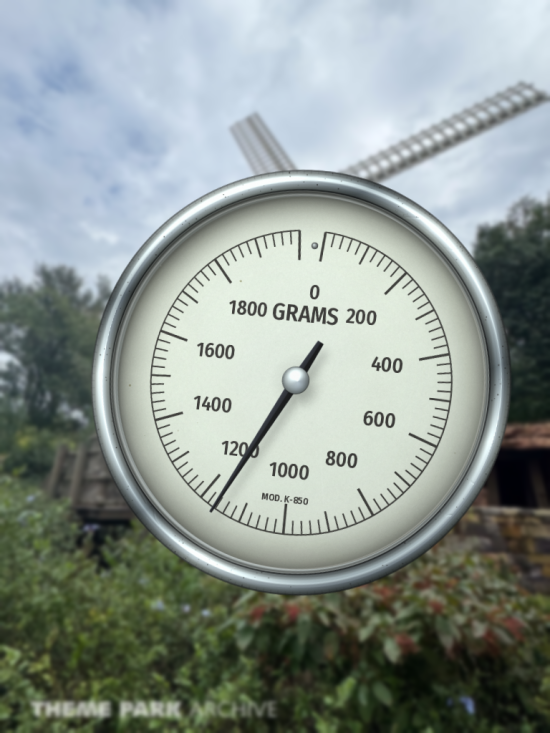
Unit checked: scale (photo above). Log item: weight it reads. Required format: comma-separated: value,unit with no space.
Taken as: 1160,g
